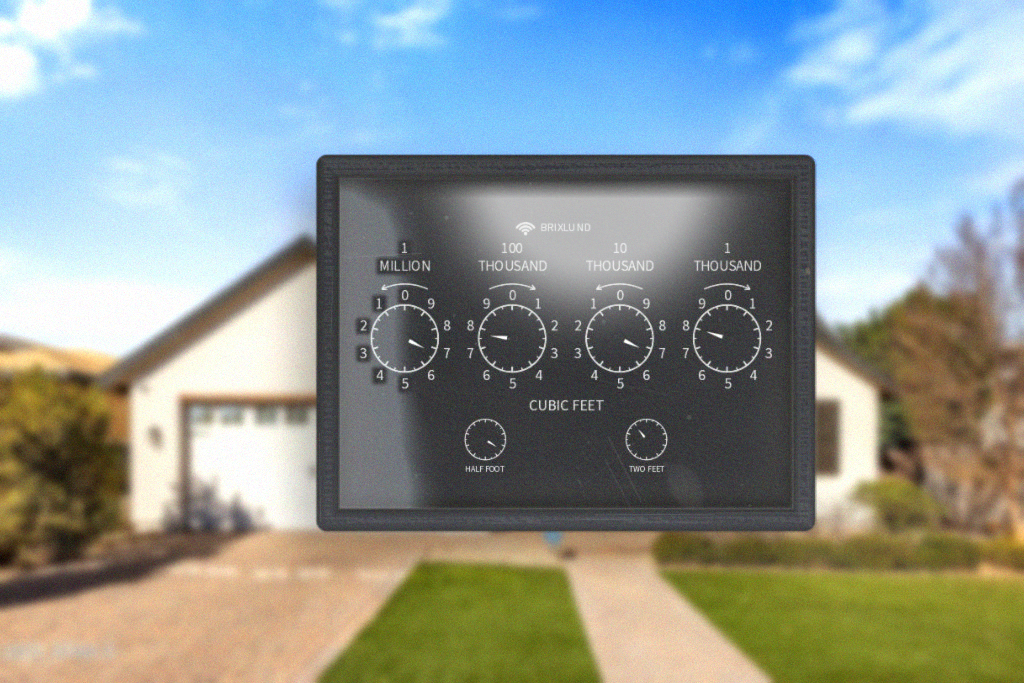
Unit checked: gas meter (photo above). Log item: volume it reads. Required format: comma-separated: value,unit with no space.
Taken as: 676800,ft³
